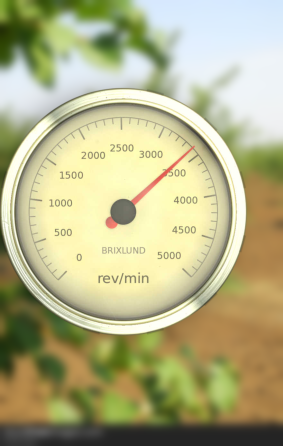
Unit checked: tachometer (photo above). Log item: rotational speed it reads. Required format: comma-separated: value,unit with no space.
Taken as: 3400,rpm
